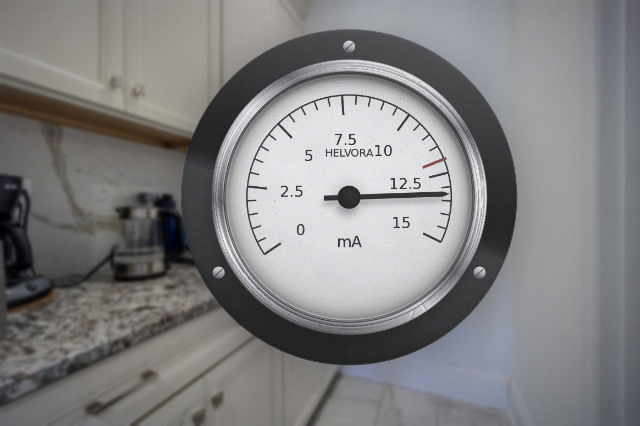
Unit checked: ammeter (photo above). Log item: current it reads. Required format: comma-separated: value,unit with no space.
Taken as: 13.25,mA
